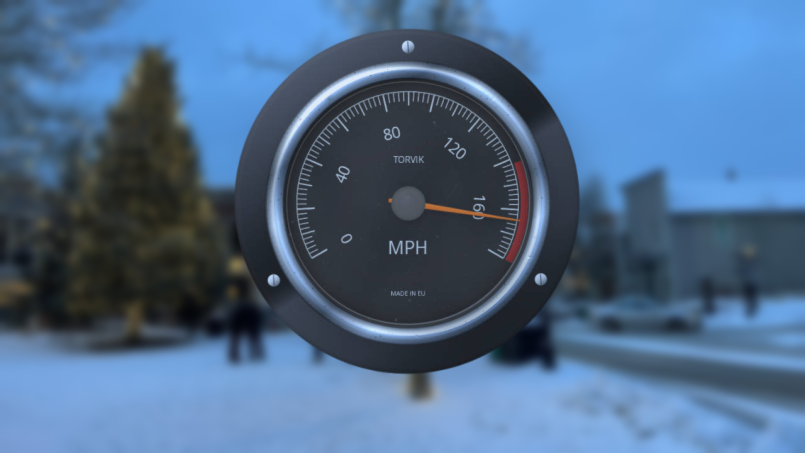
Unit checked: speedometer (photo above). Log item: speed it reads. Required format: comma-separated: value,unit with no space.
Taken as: 164,mph
